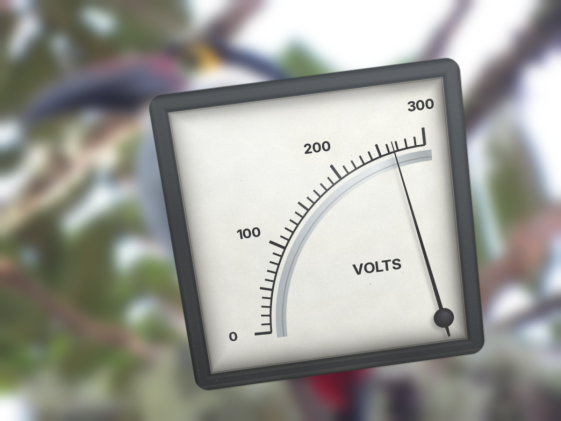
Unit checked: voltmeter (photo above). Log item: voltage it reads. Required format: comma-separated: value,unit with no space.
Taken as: 265,V
